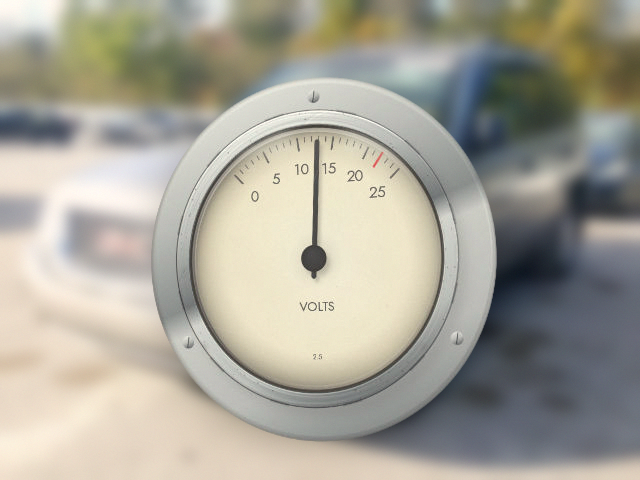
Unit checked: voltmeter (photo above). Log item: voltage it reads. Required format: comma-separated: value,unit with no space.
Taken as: 13,V
